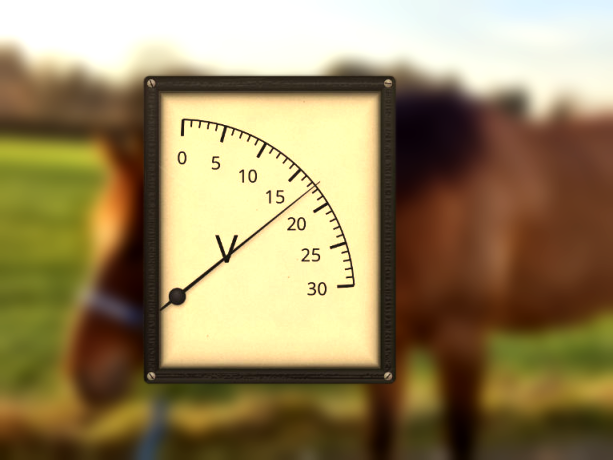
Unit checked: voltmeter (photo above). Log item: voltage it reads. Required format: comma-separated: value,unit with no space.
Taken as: 17.5,V
